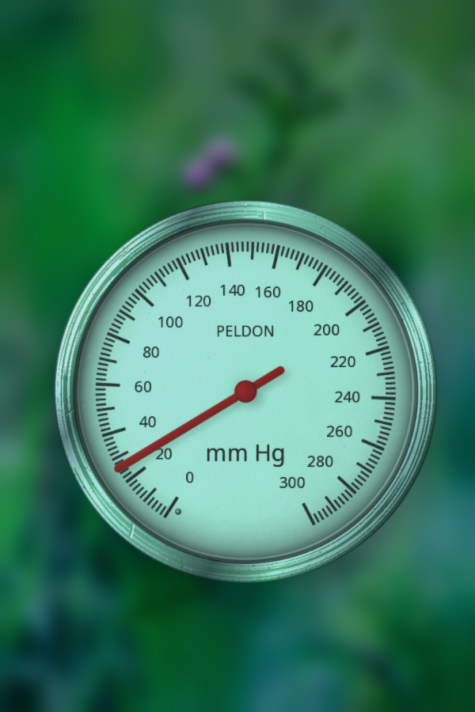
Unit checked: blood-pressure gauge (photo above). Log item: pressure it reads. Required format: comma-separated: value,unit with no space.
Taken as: 26,mmHg
